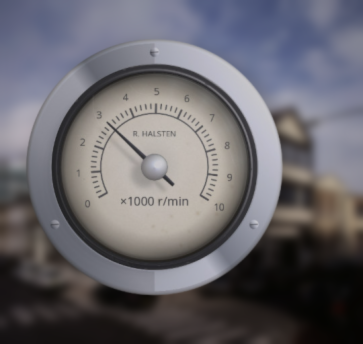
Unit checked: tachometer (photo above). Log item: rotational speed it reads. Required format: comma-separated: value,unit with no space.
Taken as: 3000,rpm
